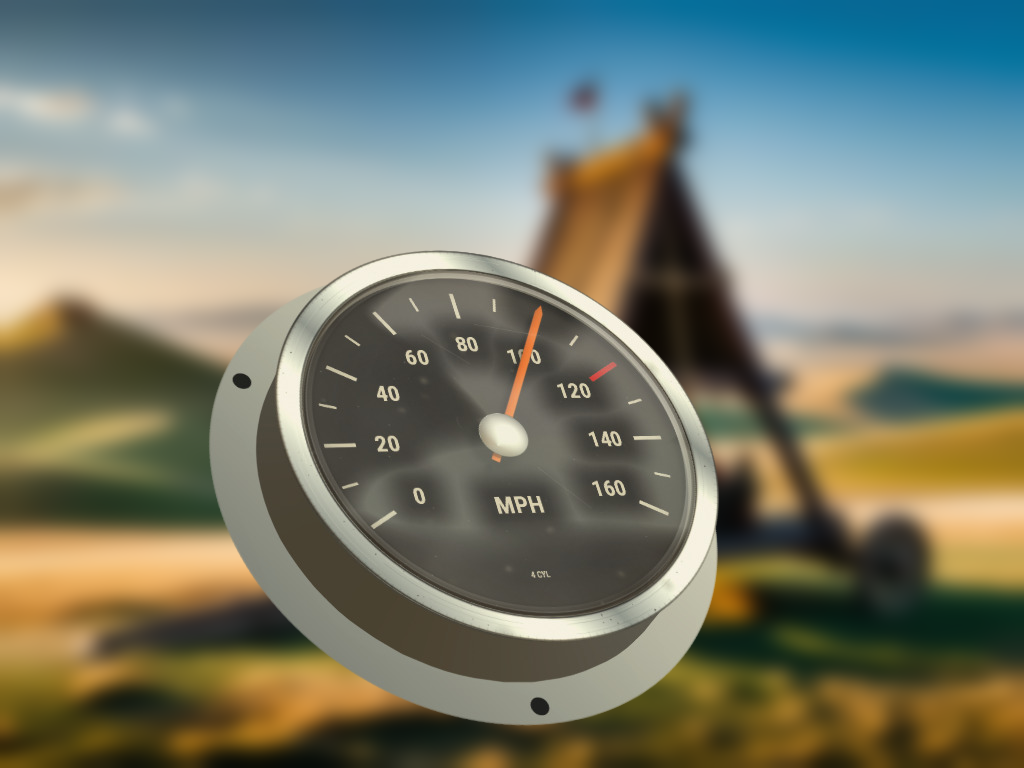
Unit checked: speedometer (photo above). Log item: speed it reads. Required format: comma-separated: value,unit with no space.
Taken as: 100,mph
